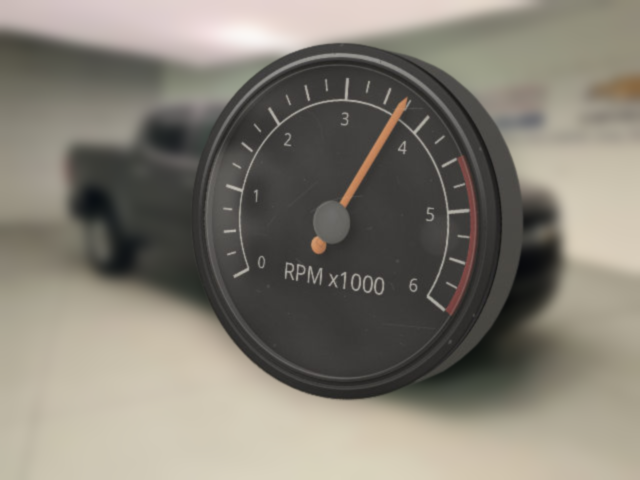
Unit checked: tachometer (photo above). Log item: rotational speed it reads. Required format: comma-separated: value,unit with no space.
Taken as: 3750,rpm
